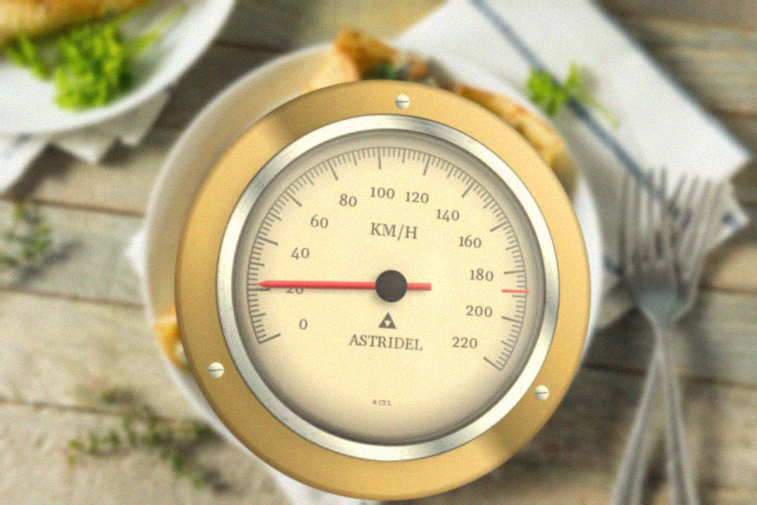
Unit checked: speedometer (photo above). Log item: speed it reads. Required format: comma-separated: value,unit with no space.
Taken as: 22,km/h
